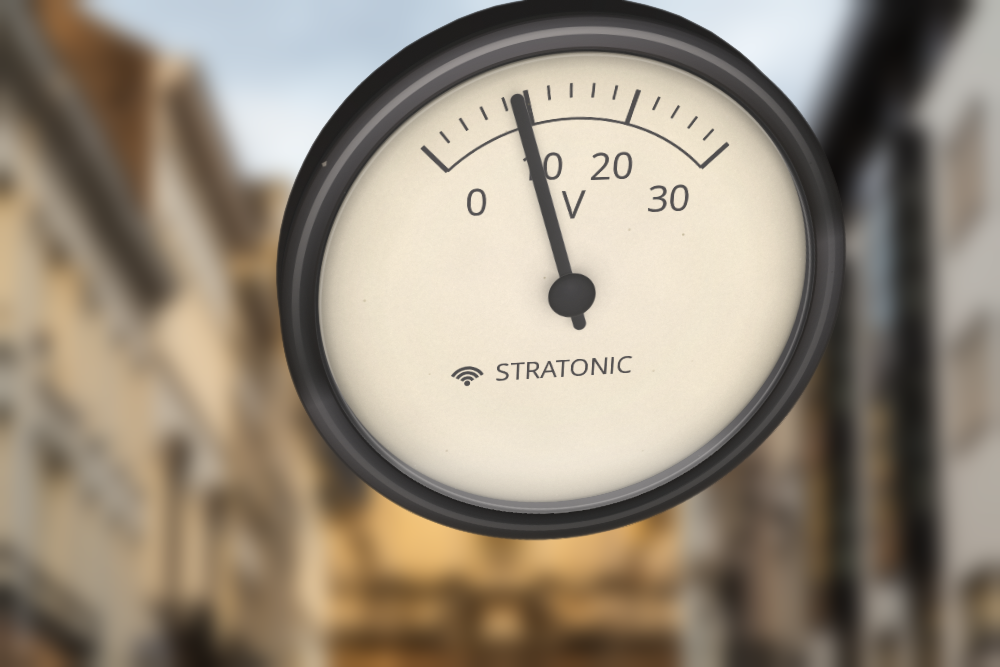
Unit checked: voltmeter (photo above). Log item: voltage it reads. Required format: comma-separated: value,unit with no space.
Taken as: 9,V
